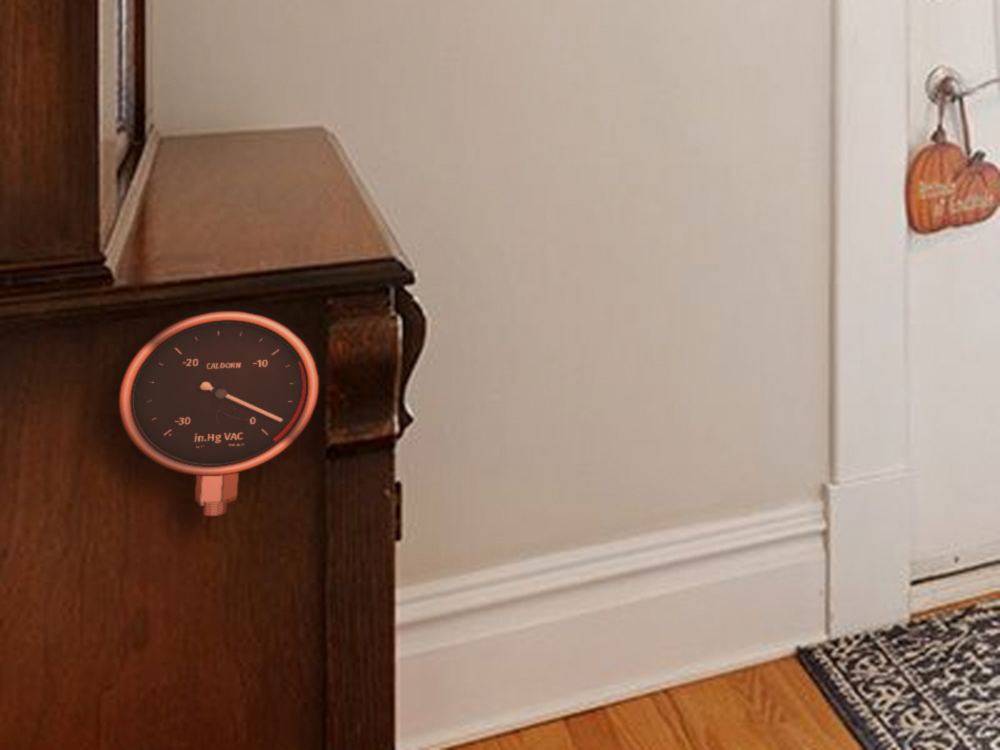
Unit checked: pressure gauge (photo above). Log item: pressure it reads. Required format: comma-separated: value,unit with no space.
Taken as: -2,inHg
